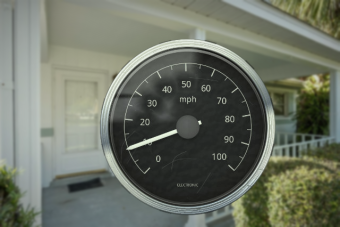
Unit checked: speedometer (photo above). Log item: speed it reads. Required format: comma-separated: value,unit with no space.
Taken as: 10,mph
